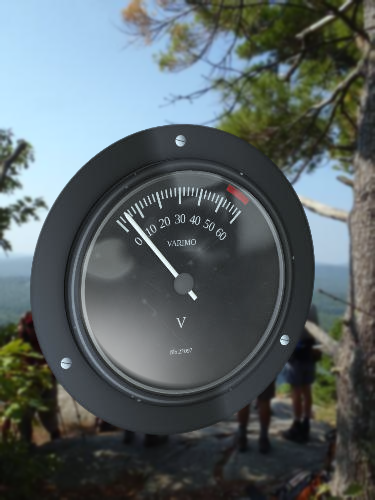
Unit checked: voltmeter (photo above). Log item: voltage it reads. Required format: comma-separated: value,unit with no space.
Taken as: 4,V
